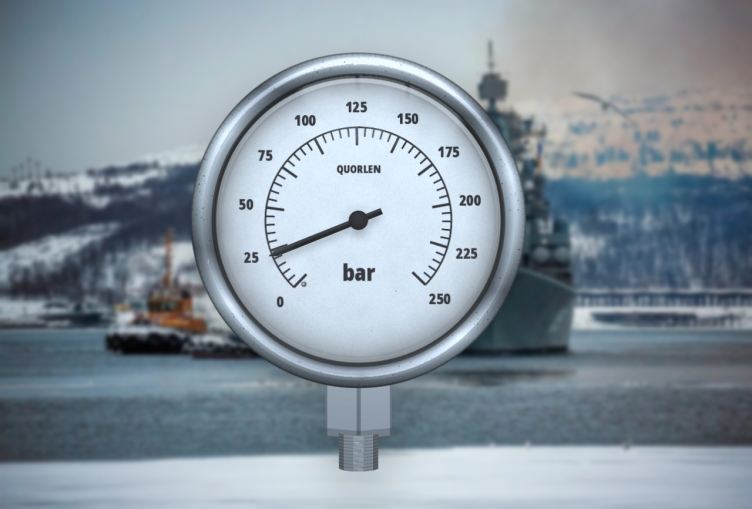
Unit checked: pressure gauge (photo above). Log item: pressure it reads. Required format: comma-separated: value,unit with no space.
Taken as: 22.5,bar
